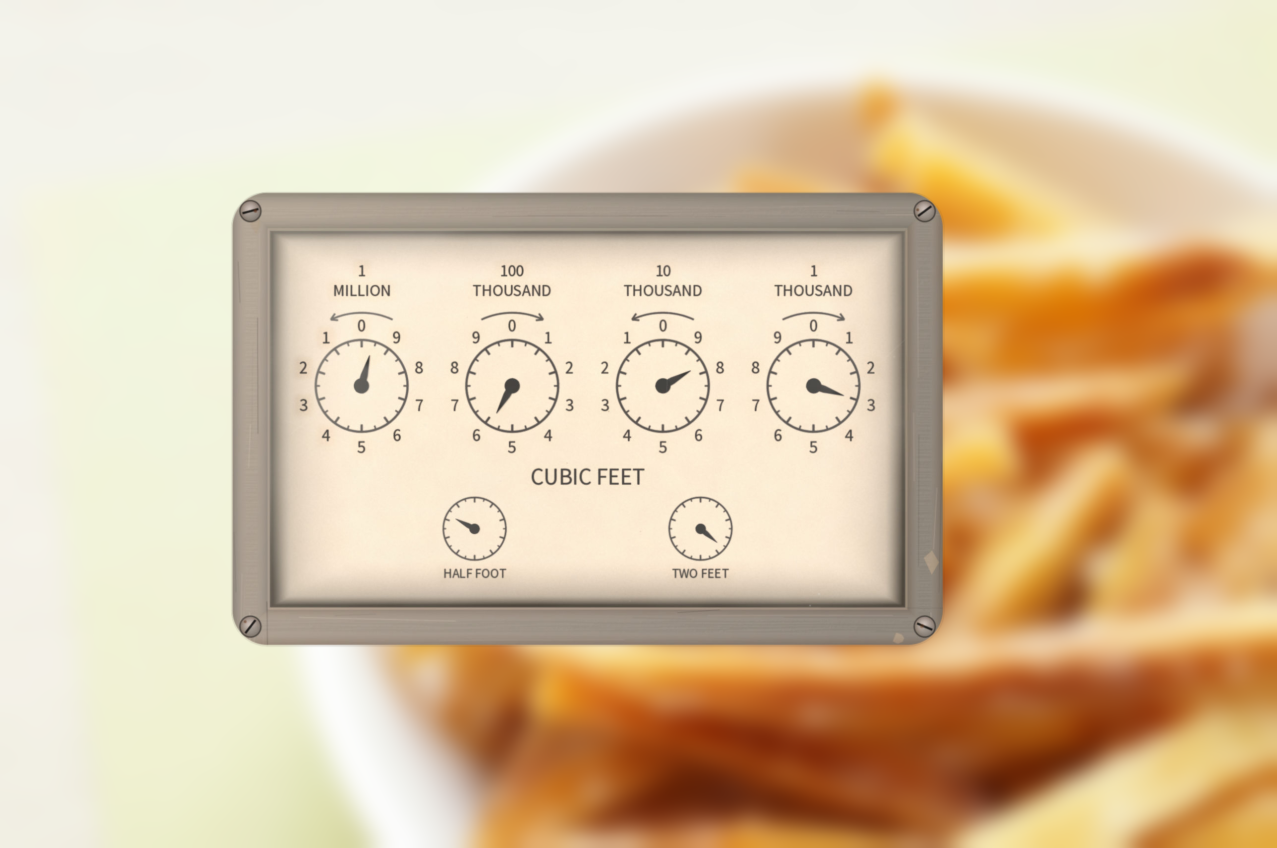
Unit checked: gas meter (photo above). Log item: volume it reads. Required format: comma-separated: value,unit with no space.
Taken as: 958300,ft³
